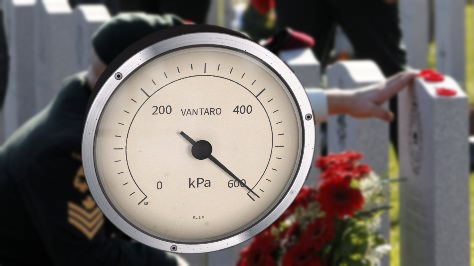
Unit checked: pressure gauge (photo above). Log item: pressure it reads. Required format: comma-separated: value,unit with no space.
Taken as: 590,kPa
